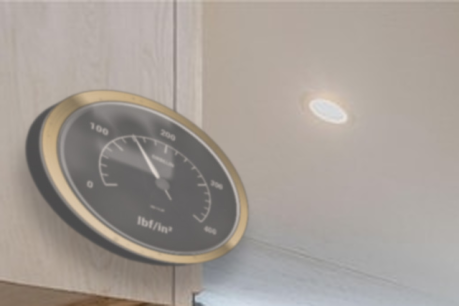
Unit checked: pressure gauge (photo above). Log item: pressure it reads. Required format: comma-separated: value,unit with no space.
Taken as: 140,psi
